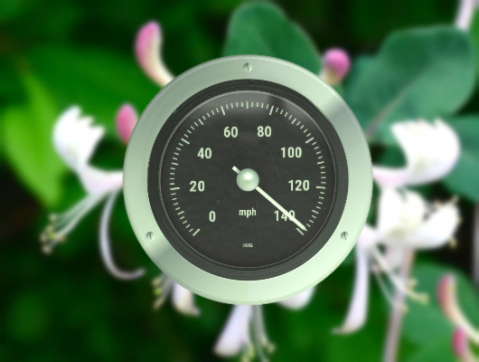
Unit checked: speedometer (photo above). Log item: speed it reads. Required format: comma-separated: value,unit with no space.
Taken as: 138,mph
